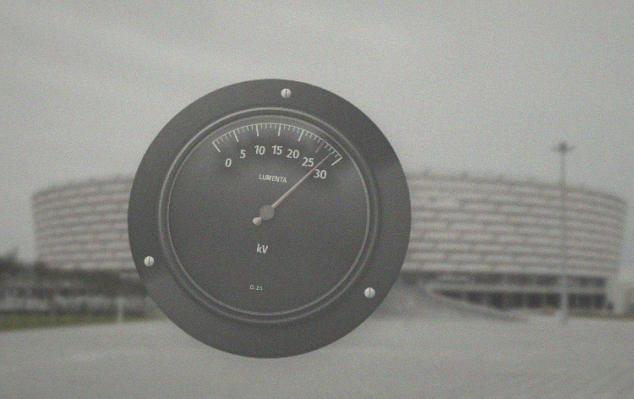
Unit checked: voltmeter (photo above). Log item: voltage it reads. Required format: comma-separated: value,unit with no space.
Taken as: 28,kV
